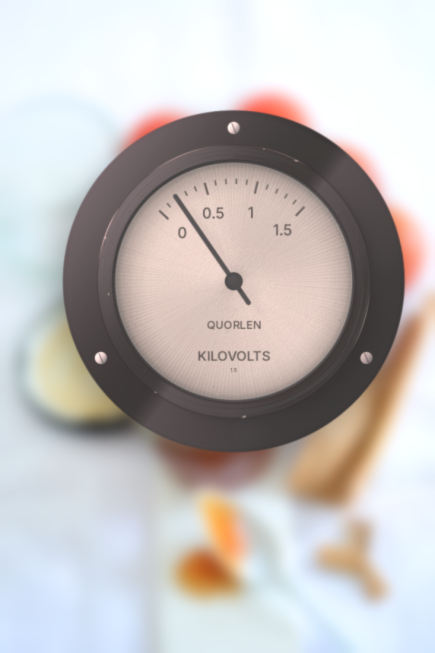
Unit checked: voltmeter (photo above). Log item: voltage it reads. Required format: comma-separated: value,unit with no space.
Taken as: 0.2,kV
